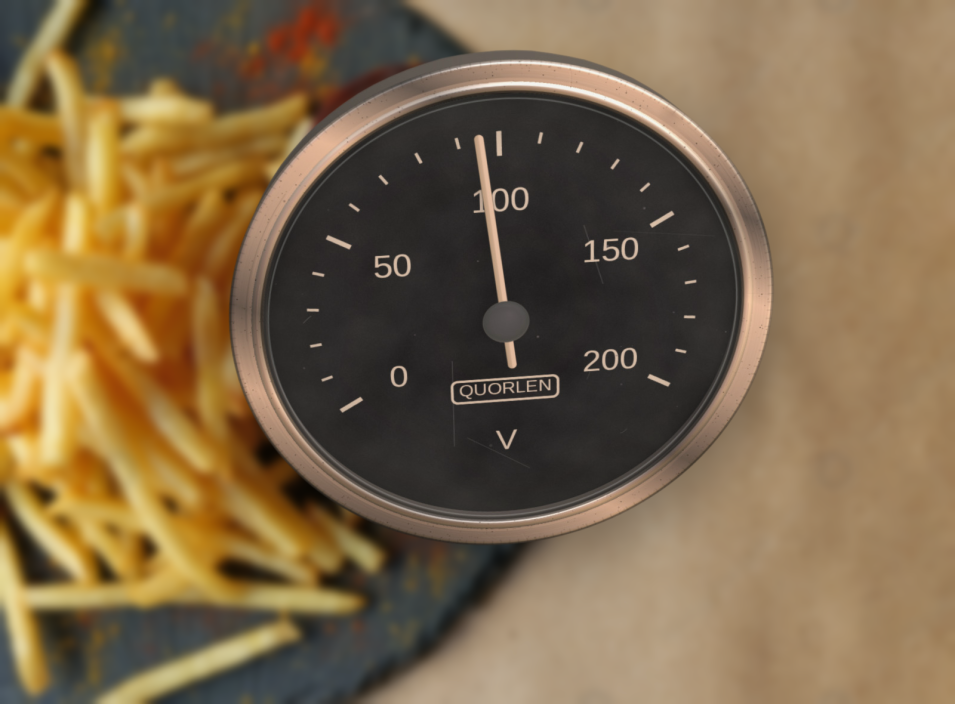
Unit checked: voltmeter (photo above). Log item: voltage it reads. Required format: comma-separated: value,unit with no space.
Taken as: 95,V
